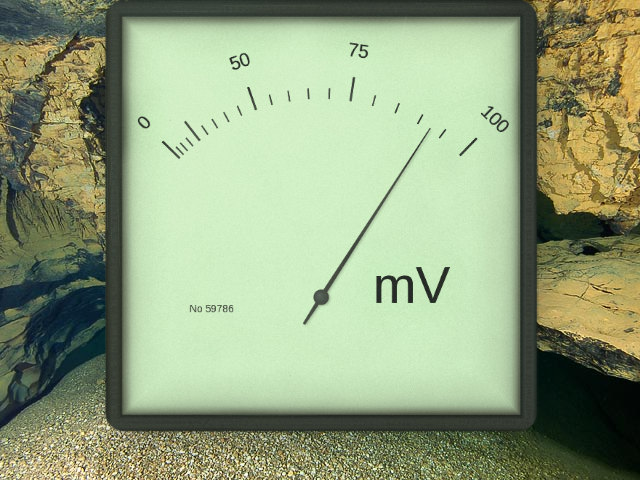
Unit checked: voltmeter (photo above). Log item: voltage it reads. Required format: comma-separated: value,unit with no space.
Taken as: 92.5,mV
